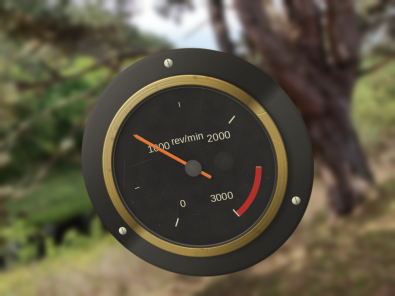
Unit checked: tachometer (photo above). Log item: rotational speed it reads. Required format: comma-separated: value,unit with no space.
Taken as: 1000,rpm
